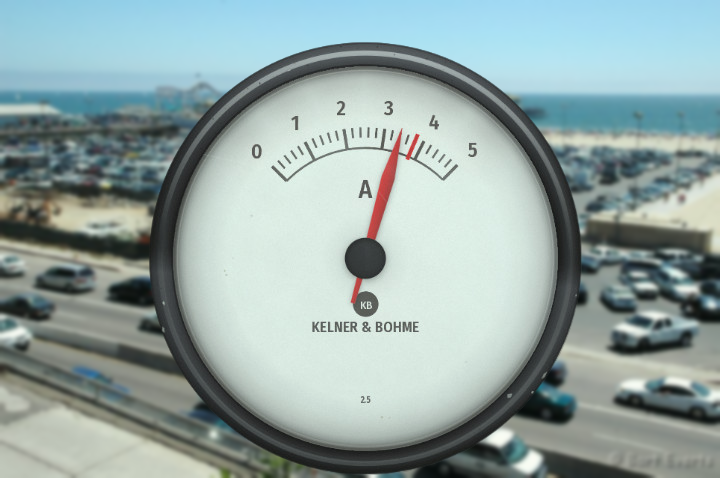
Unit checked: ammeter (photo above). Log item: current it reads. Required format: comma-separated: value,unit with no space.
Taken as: 3.4,A
